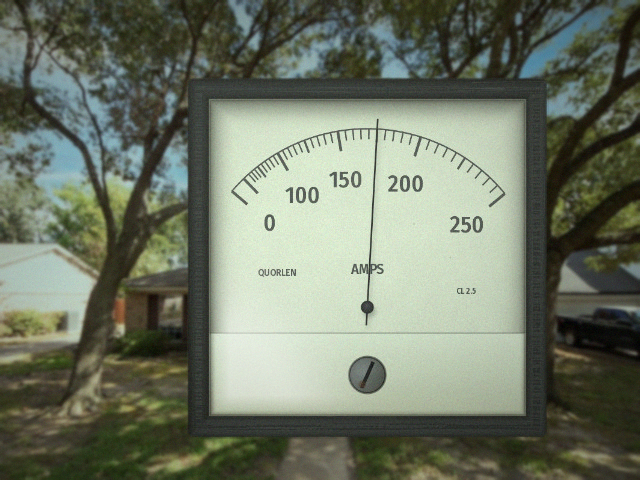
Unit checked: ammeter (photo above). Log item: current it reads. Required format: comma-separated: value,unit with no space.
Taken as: 175,A
